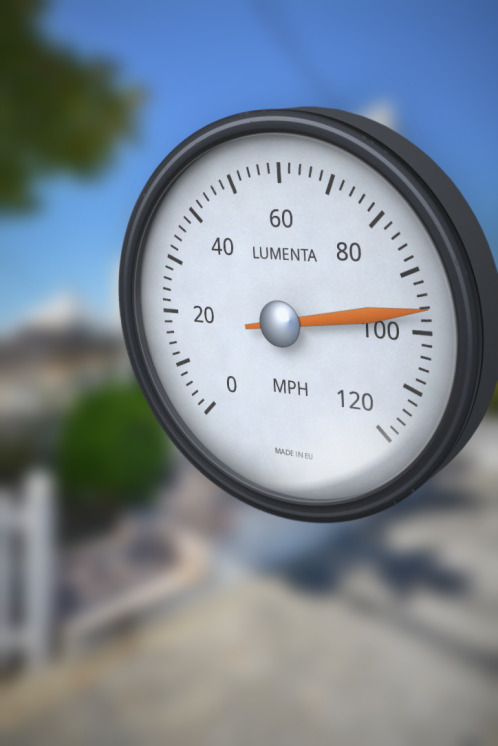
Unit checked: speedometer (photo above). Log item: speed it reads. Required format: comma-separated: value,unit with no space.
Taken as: 96,mph
